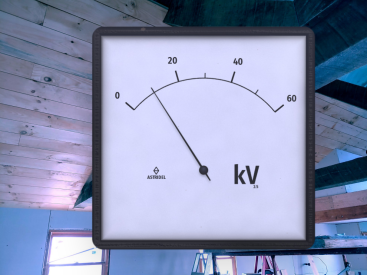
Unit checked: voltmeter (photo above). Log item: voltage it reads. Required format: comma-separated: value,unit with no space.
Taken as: 10,kV
